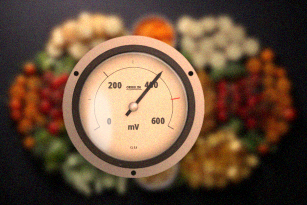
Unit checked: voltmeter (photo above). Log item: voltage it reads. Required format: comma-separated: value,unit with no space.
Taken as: 400,mV
